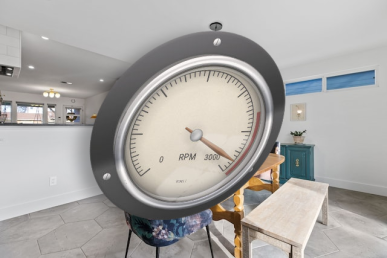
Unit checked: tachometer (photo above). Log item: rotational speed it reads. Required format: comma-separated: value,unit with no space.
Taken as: 2850,rpm
